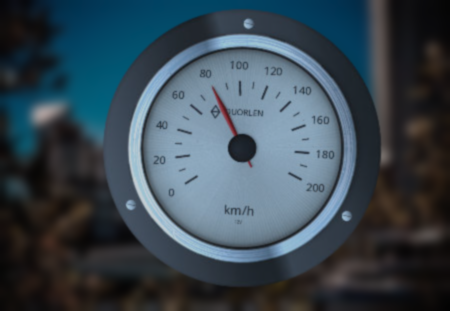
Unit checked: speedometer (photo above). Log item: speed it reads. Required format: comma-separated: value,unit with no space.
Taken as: 80,km/h
